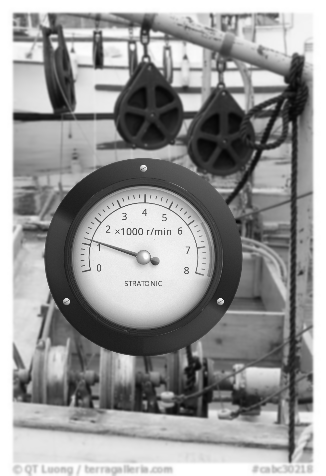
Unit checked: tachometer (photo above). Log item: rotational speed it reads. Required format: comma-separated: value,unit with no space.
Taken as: 1200,rpm
